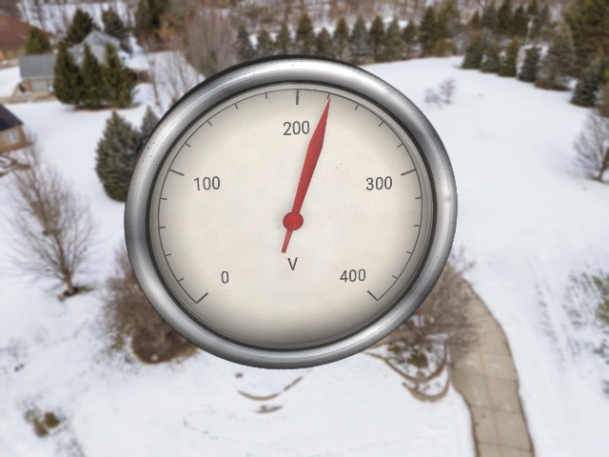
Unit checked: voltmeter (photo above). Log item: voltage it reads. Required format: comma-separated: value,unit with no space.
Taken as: 220,V
